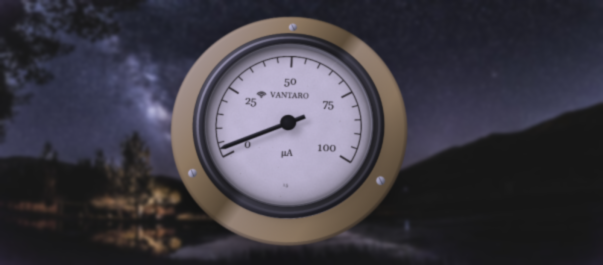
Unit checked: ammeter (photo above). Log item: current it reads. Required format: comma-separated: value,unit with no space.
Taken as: 2.5,µA
